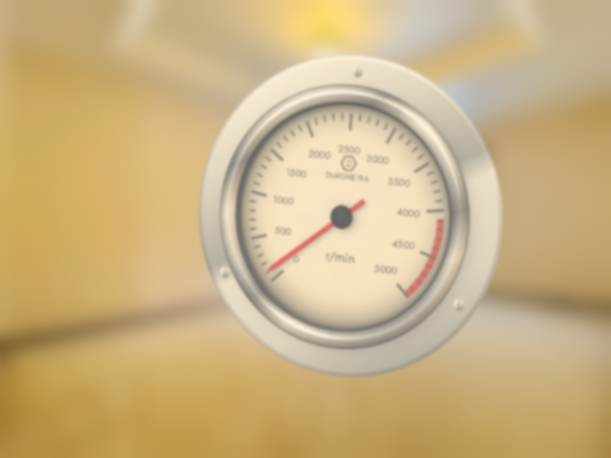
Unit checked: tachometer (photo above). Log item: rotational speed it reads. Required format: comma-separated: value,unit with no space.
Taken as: 100,rpm
